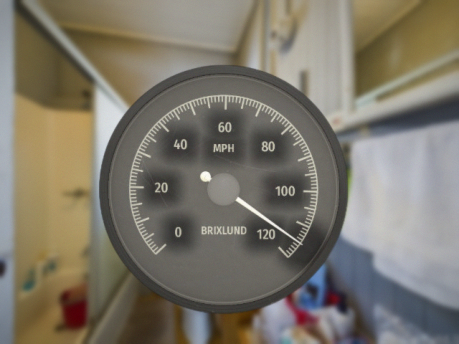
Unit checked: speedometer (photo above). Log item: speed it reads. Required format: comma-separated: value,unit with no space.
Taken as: 115,mph
